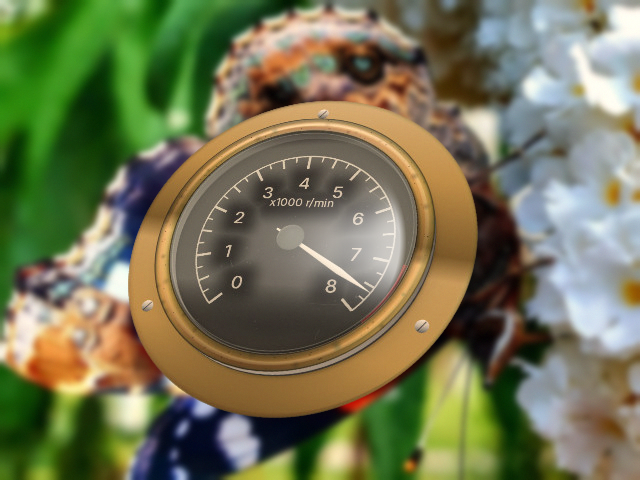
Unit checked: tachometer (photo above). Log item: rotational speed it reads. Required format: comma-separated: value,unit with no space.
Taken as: 7625,rpm
